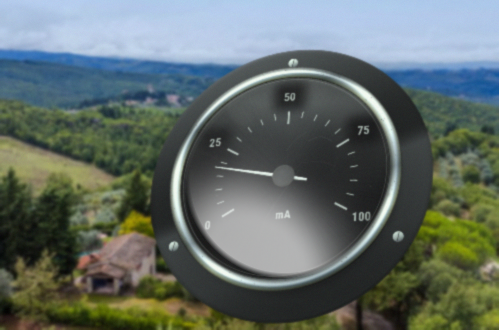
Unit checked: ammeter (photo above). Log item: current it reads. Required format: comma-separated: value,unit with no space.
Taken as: 17.5,mA
